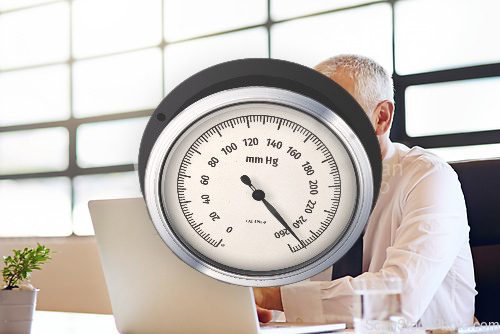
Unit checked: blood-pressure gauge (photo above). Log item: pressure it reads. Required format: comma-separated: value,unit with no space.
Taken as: 250,mmHg
